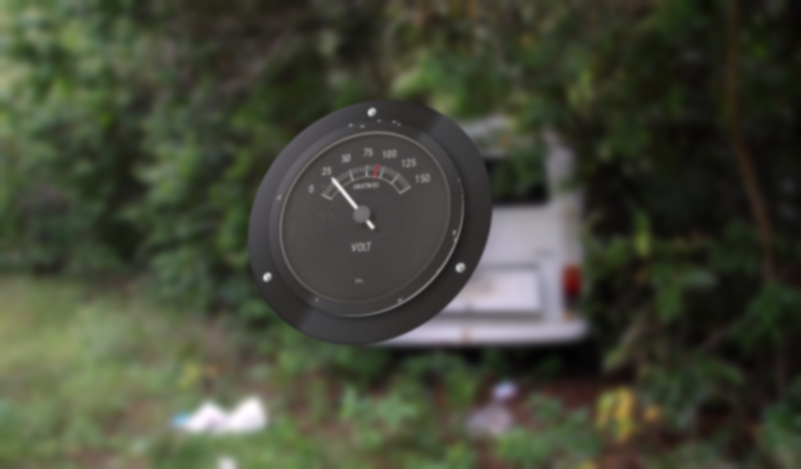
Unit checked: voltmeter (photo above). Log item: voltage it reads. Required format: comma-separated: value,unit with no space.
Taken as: 25,V
